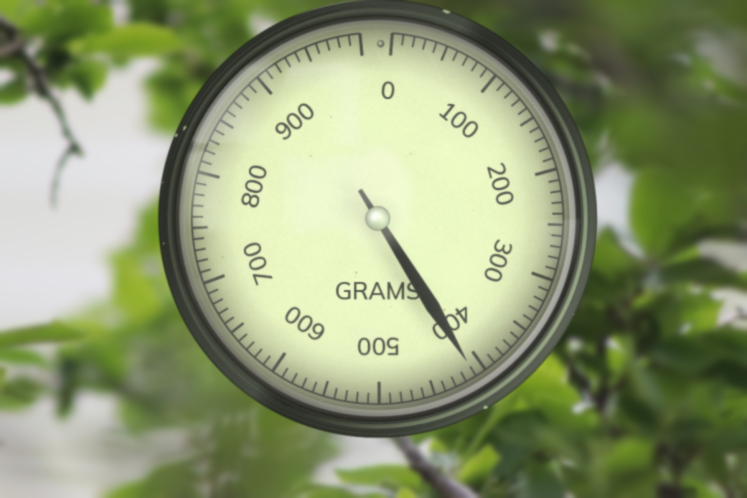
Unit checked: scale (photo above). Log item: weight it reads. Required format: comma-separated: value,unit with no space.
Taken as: 410,g
